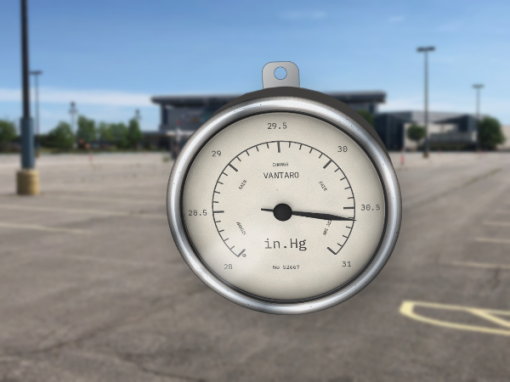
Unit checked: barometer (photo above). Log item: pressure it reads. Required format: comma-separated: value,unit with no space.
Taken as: 30.6,inHg
